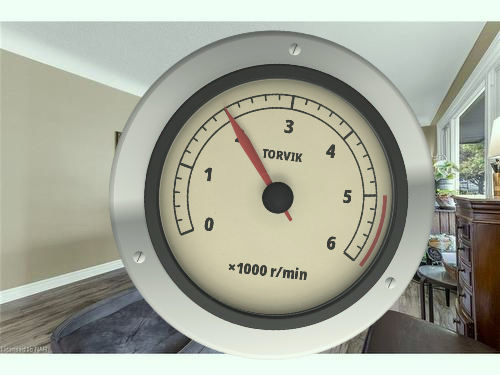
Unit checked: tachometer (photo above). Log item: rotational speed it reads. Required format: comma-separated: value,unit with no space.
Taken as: 2000,rpm
